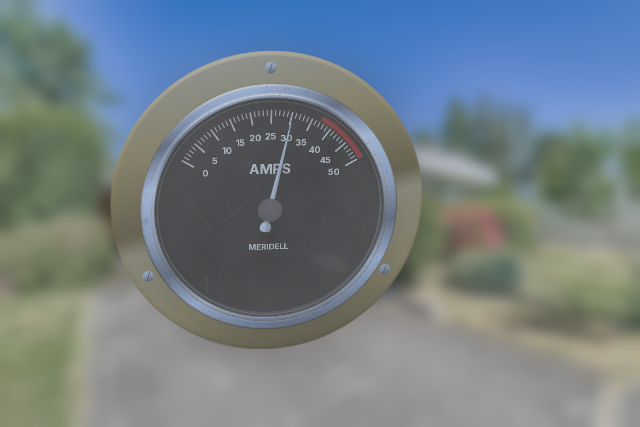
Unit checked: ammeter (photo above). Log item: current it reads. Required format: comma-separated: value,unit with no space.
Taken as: 30,A
